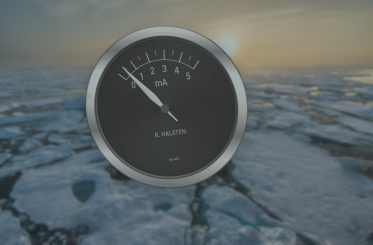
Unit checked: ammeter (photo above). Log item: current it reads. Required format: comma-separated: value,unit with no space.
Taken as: 0.5,mA
